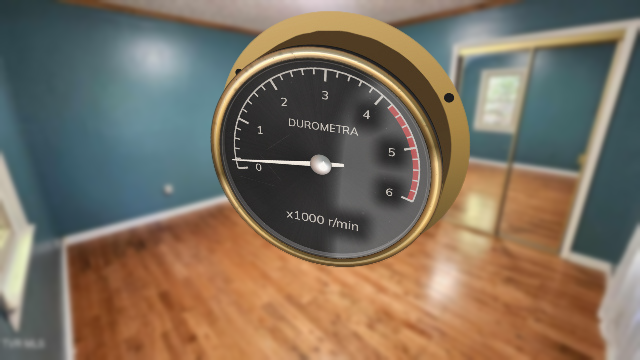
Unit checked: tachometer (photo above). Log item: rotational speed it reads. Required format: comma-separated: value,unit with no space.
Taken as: 200,rpm
